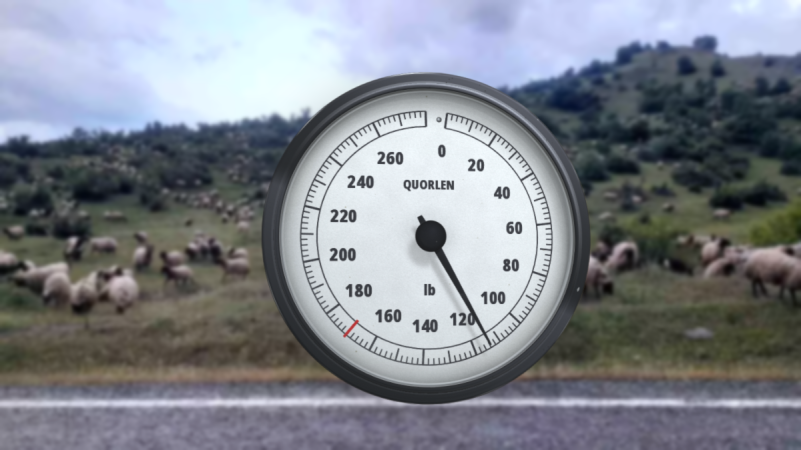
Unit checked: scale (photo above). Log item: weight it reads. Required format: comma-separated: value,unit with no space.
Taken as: 114,lb
